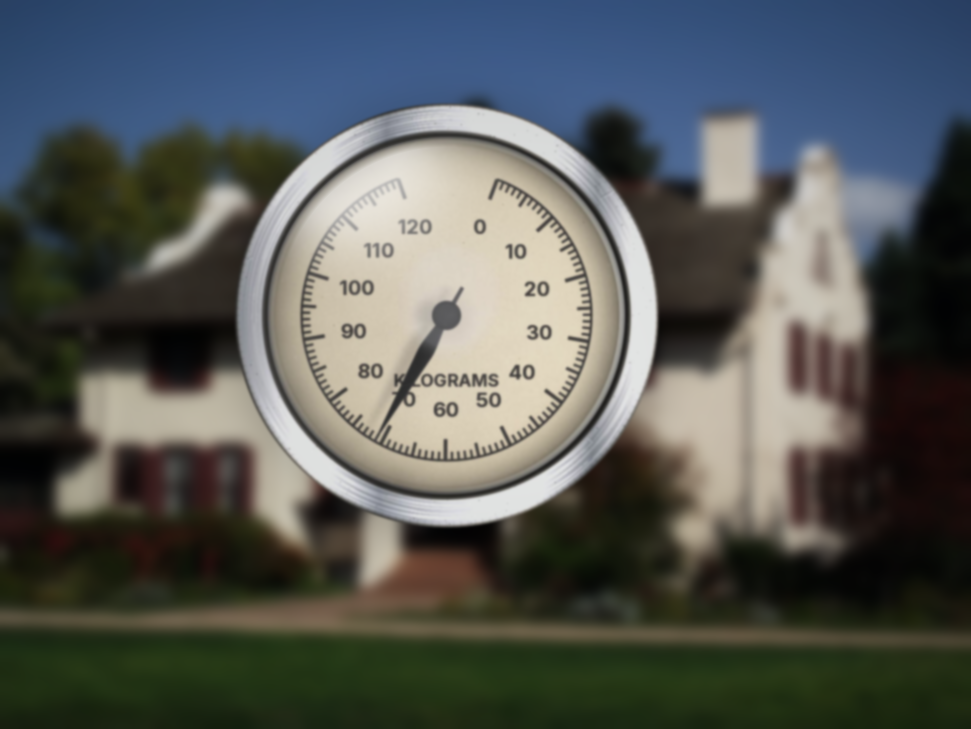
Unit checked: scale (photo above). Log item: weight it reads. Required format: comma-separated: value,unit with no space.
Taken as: 71,kg
